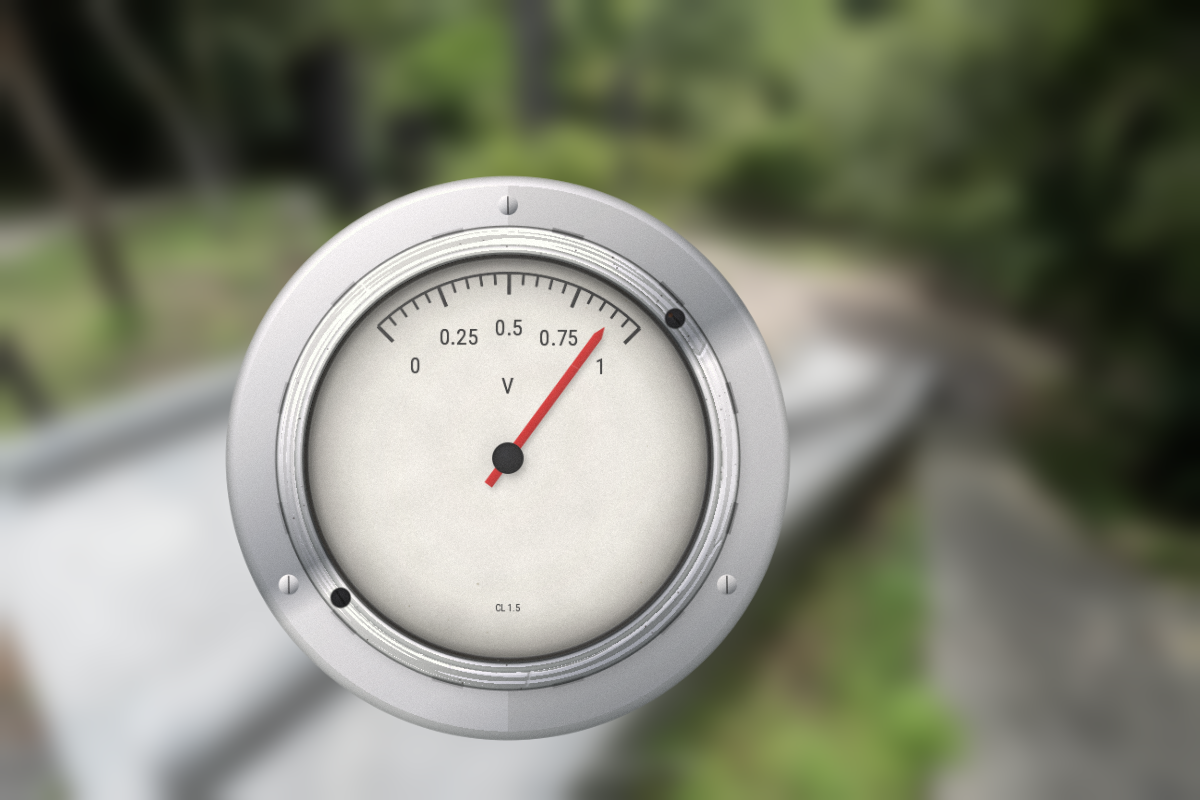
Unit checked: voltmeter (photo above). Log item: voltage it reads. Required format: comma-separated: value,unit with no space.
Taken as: 0.9,V
